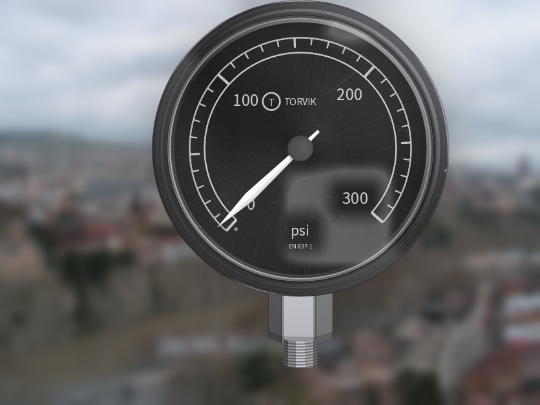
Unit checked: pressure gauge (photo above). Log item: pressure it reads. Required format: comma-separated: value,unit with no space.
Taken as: 5,psi
